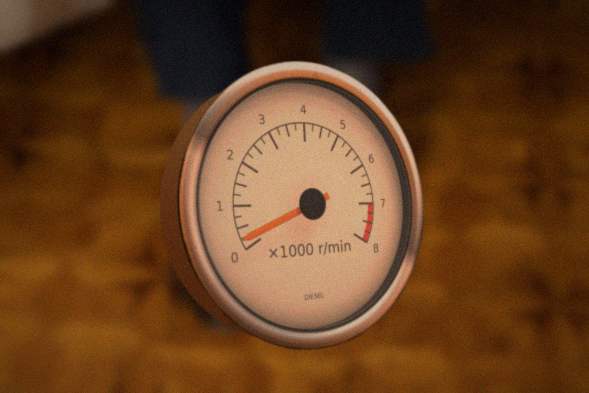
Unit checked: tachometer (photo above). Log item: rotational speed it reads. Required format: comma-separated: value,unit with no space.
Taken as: 250,rpm
